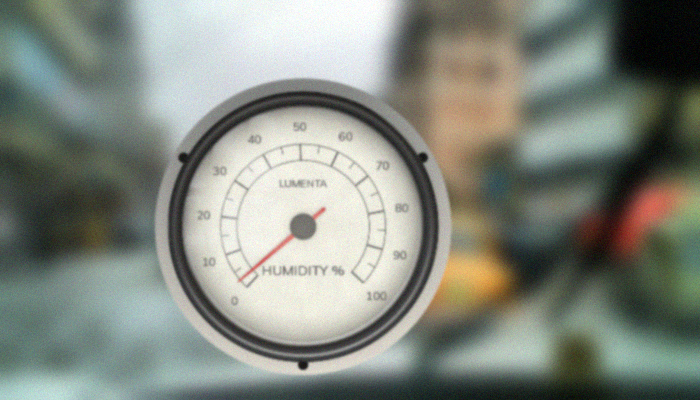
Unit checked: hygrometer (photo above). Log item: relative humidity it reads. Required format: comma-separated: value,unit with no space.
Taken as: 2.5,%
